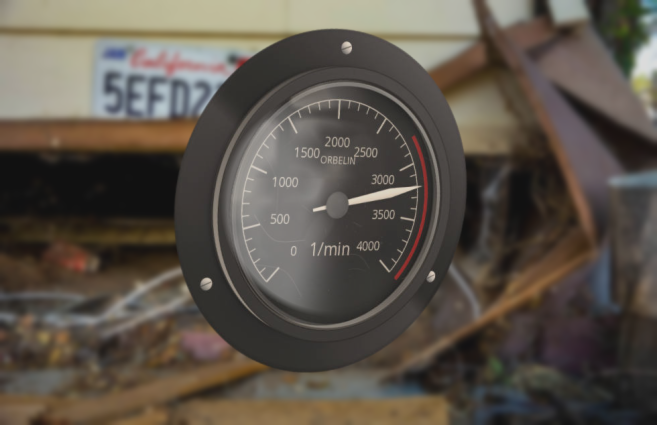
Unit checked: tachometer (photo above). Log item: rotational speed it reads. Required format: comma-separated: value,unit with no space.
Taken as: 3200,rpm
